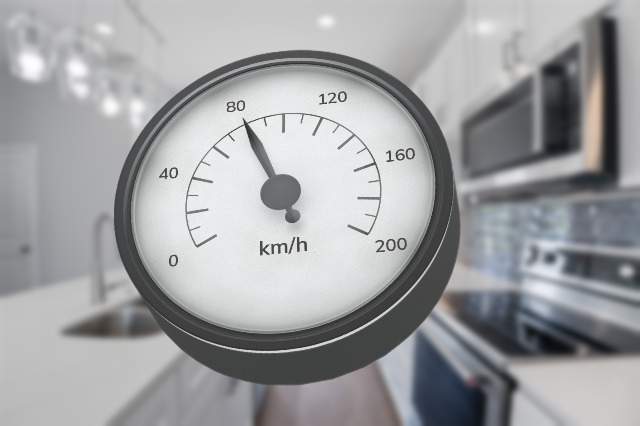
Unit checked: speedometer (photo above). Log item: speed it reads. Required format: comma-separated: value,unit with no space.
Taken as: 80,km/h
